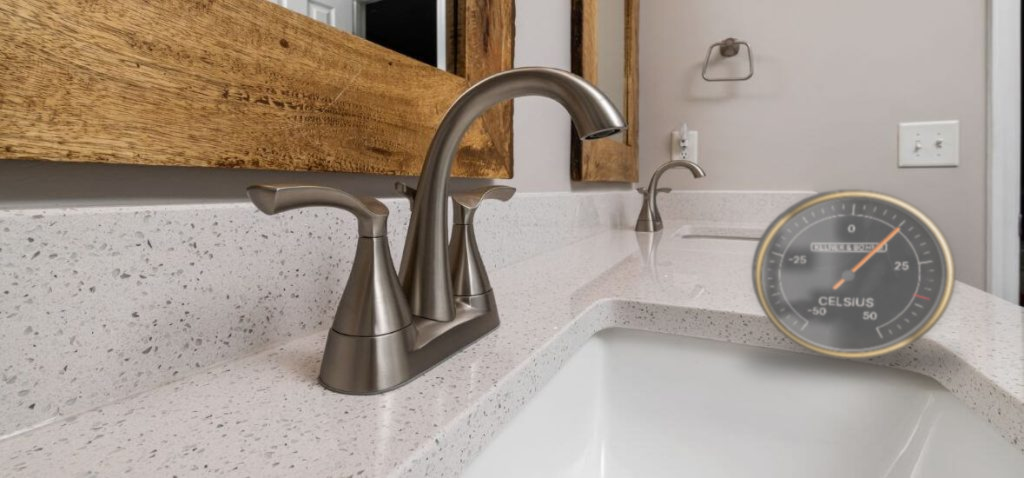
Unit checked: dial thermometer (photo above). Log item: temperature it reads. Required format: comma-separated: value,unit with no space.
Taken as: 12.5,°C
